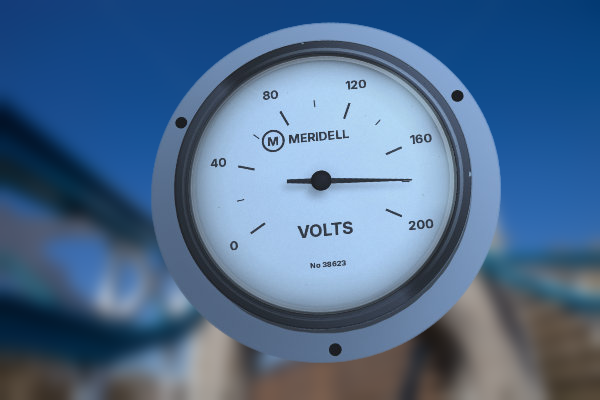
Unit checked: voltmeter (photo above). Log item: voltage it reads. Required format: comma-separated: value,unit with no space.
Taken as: 180,V
